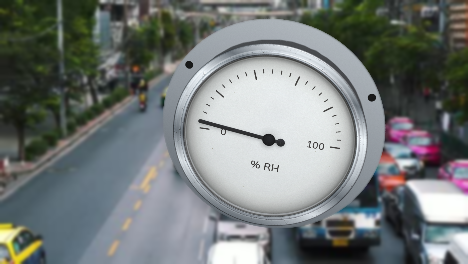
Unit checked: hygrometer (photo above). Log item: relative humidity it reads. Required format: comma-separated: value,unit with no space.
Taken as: 4,%
